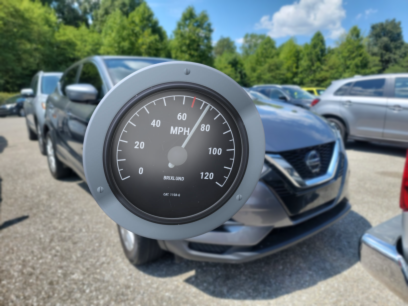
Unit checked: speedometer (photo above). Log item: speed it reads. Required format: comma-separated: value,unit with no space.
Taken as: 72.5,mph
